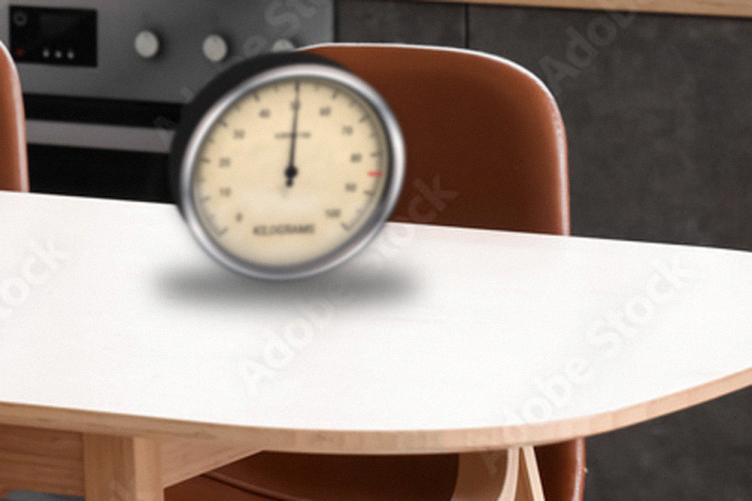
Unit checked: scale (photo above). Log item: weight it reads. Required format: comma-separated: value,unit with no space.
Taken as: 50,kg
